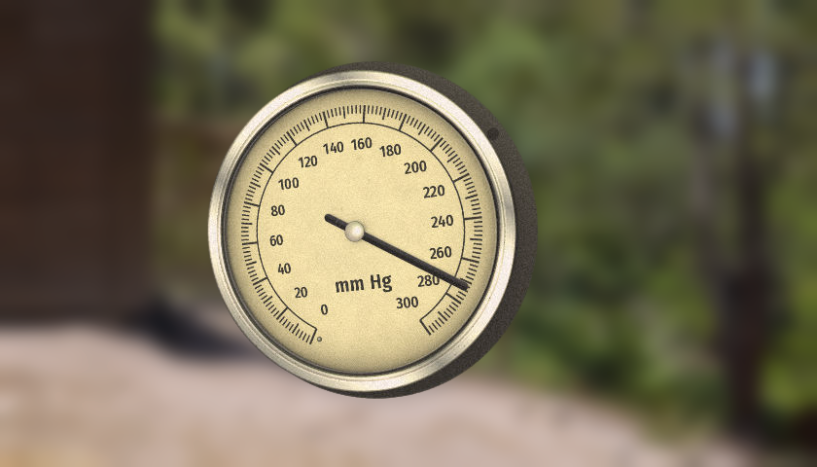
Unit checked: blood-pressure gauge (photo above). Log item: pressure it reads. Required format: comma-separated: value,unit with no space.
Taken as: 272,mmHg
